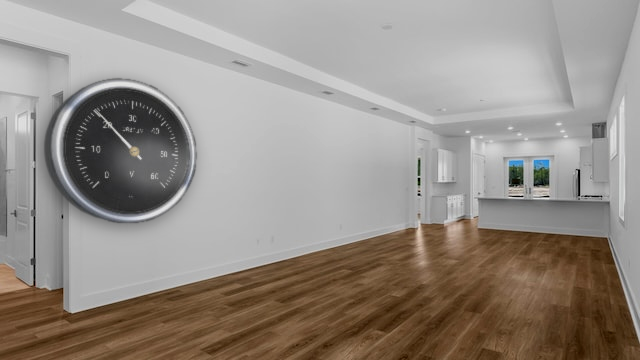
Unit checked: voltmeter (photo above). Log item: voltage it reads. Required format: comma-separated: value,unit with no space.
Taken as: 20,V
